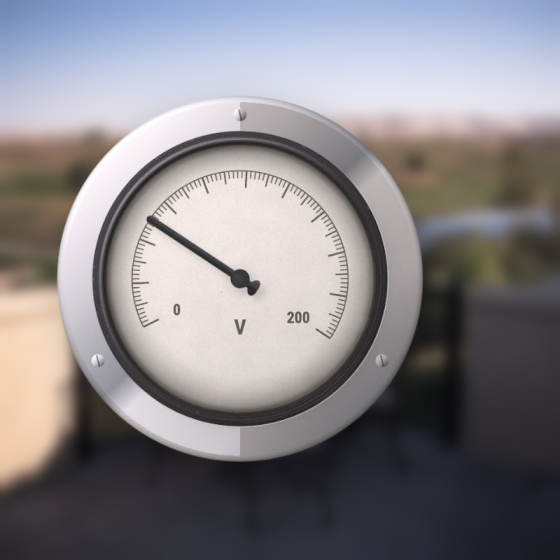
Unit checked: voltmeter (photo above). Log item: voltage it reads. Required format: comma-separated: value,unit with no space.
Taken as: 50,V
